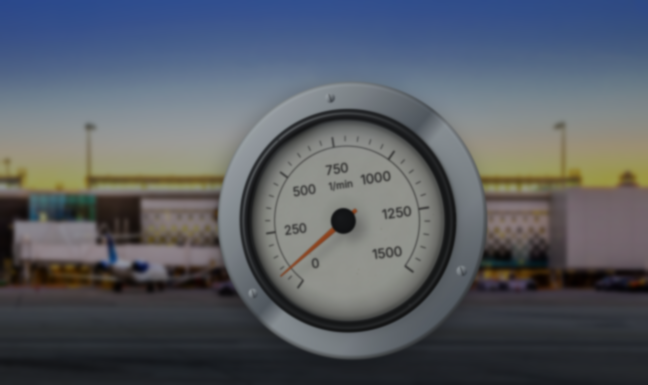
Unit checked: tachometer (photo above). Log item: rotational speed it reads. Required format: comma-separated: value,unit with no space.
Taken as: 75,rpm
